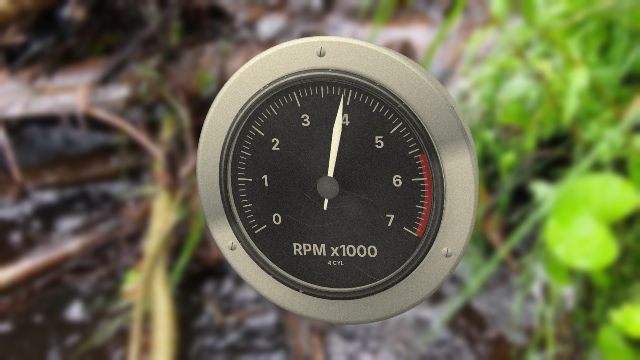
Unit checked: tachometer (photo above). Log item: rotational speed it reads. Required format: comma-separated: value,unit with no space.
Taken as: 3900,rpm
